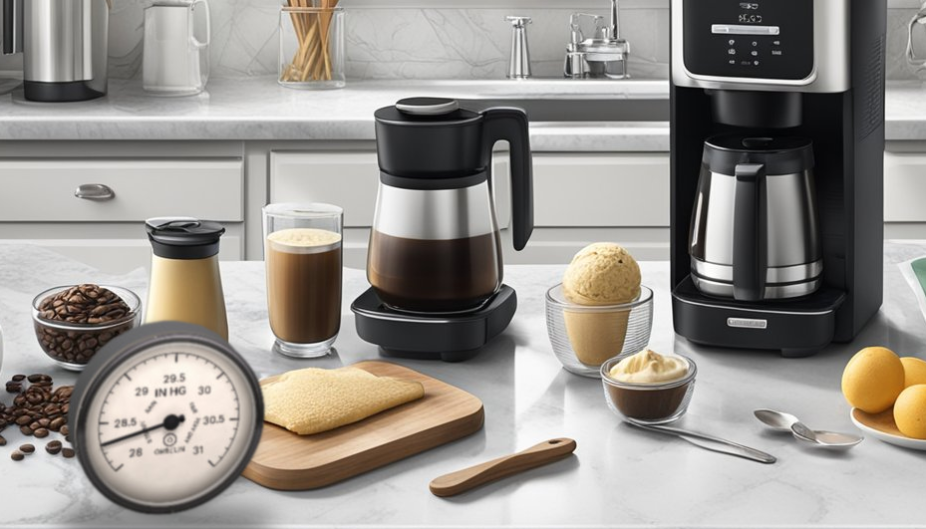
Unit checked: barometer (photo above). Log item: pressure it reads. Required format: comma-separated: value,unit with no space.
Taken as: 28.3,inHg
